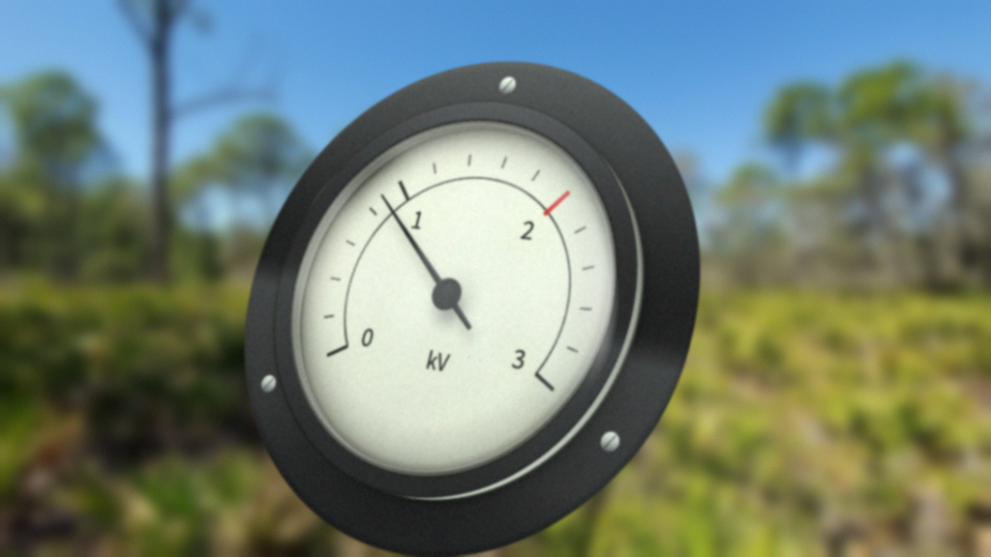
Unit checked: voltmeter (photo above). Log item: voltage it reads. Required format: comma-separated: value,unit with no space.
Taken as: 0.9,kV
